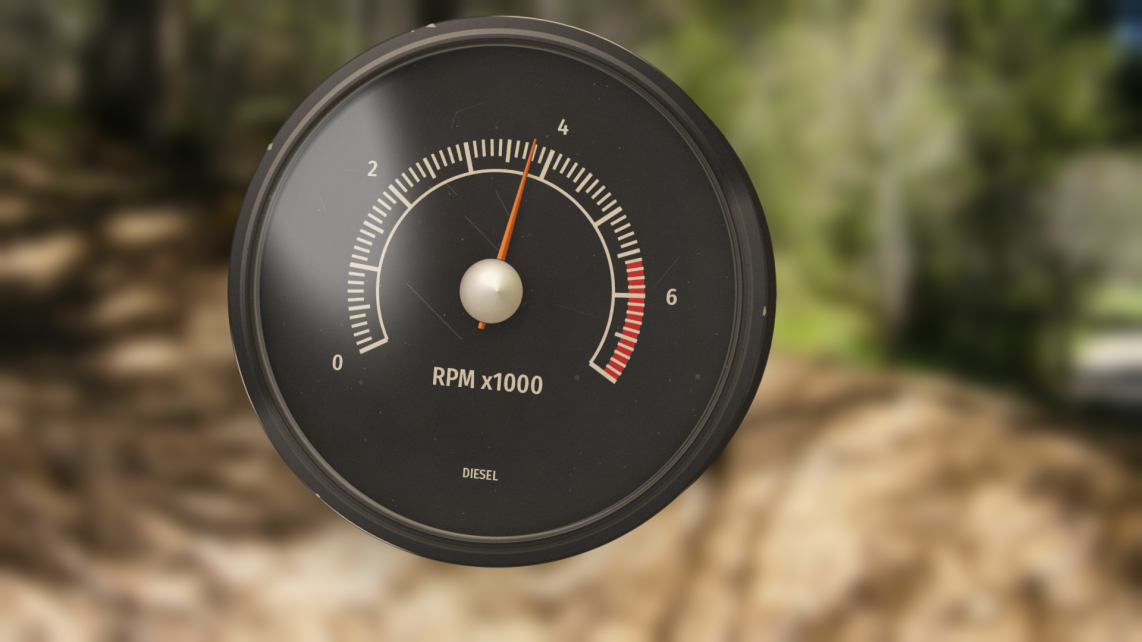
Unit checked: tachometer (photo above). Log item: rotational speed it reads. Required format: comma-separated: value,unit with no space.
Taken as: 3800,rpm
